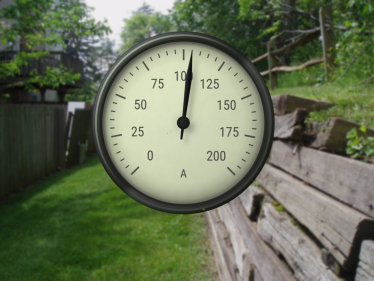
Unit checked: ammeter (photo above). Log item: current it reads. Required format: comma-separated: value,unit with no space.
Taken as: 105,A
